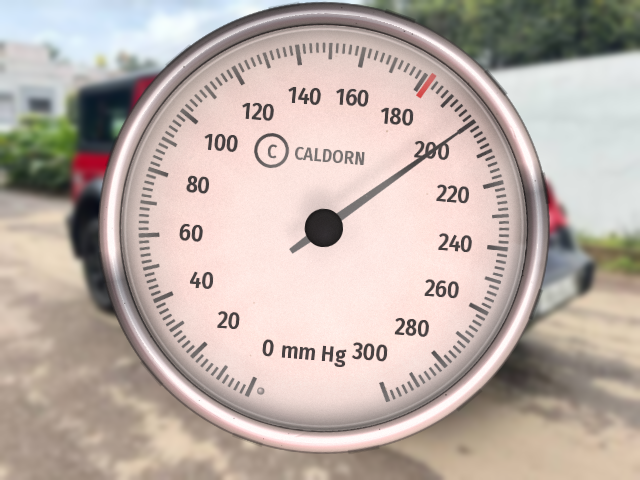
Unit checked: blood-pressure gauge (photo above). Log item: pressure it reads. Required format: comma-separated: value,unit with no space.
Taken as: 200,mmHg
